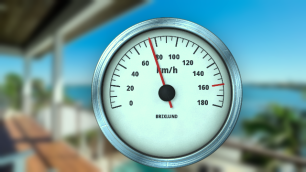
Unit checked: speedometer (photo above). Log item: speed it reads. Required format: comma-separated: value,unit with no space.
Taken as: 75,km/h
